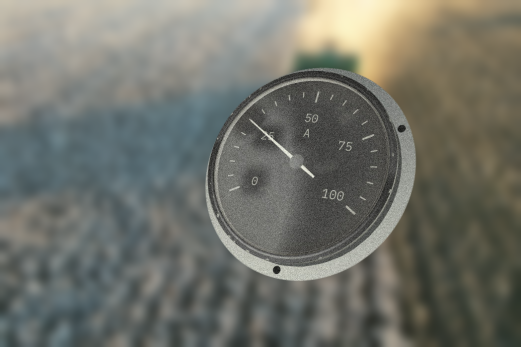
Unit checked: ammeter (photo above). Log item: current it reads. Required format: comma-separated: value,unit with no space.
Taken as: 25,A
